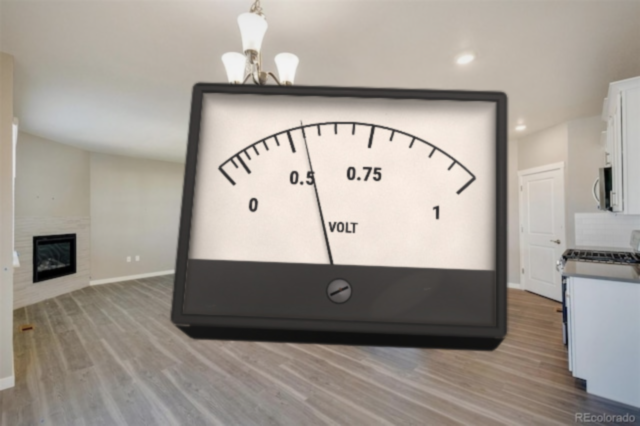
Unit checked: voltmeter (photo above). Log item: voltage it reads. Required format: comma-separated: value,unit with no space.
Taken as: 0.55,V
